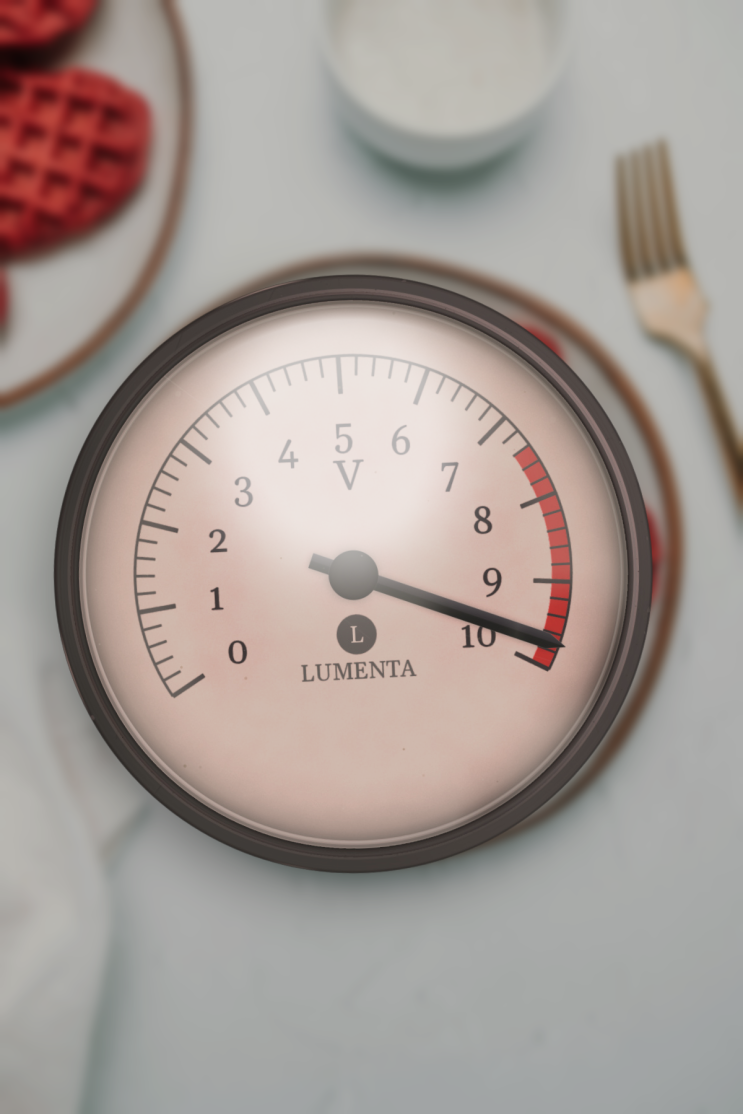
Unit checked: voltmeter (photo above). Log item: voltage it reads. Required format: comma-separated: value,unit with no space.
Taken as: 9.7,V
